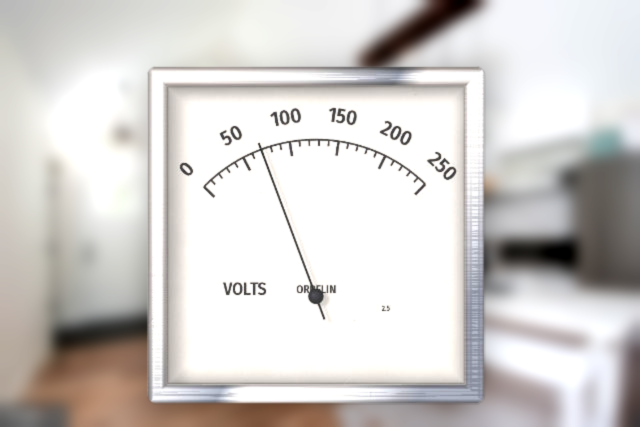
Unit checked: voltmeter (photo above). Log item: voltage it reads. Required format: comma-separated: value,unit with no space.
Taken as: 70,V
